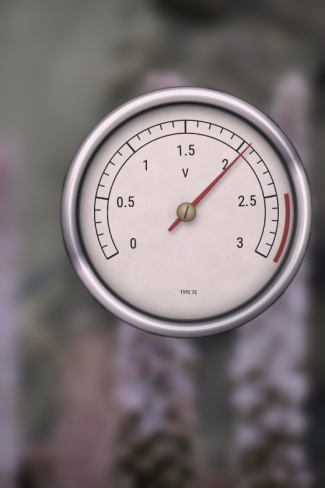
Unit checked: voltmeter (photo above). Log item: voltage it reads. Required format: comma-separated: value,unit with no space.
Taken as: 2.05,V
